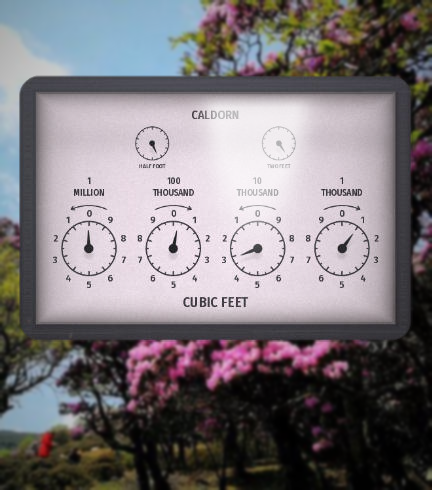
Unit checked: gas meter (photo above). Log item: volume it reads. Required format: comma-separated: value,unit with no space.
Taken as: 3100,ft³
